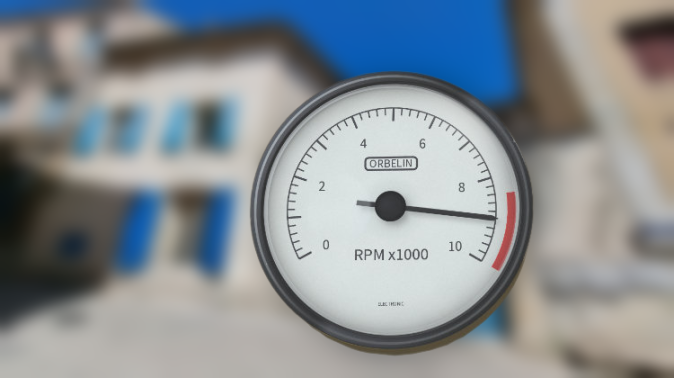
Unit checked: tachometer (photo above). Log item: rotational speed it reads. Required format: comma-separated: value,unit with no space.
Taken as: 9000,rpm
